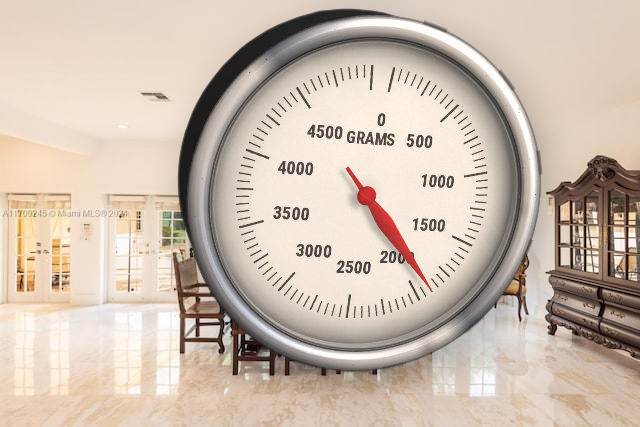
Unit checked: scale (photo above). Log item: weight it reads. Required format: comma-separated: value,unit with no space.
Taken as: 1900,g
